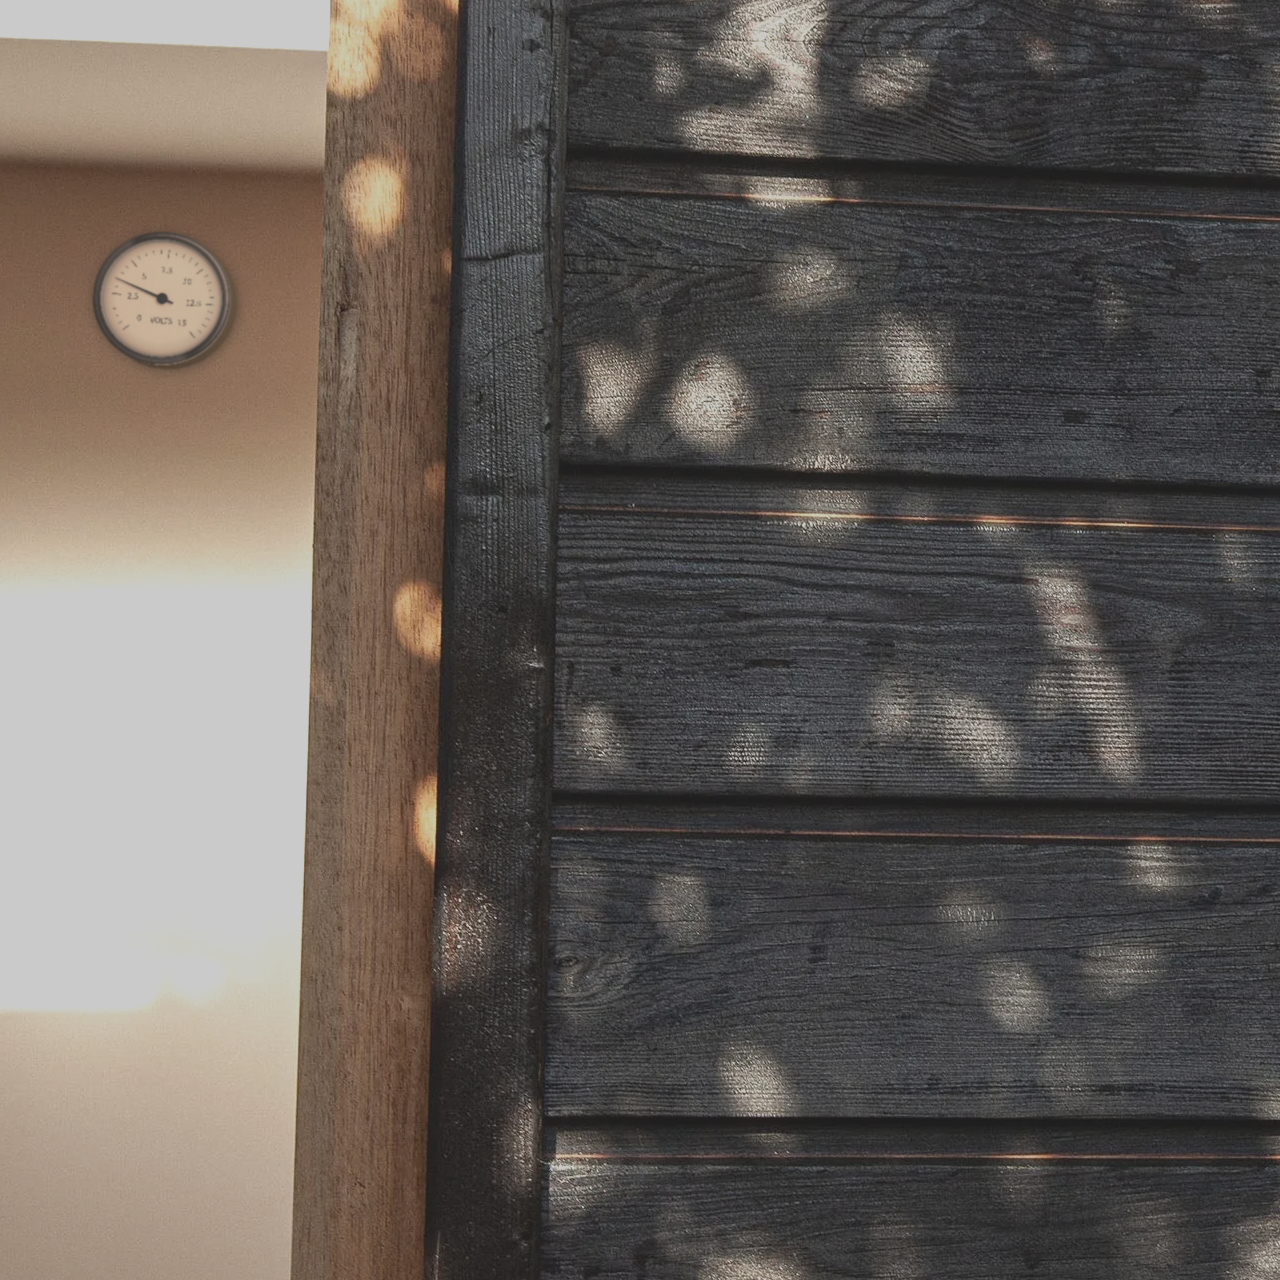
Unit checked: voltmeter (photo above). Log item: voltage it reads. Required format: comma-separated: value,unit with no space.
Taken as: 3.5,V
